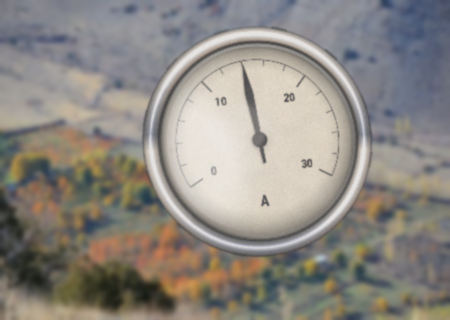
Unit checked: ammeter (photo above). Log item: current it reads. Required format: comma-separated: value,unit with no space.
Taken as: 14,A
